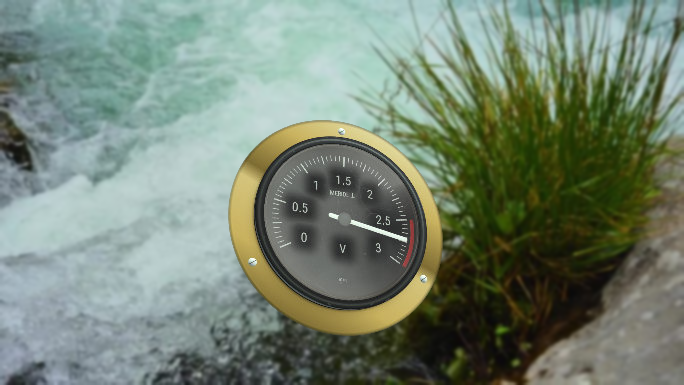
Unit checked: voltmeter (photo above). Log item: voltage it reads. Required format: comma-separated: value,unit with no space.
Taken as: 2.75,V
